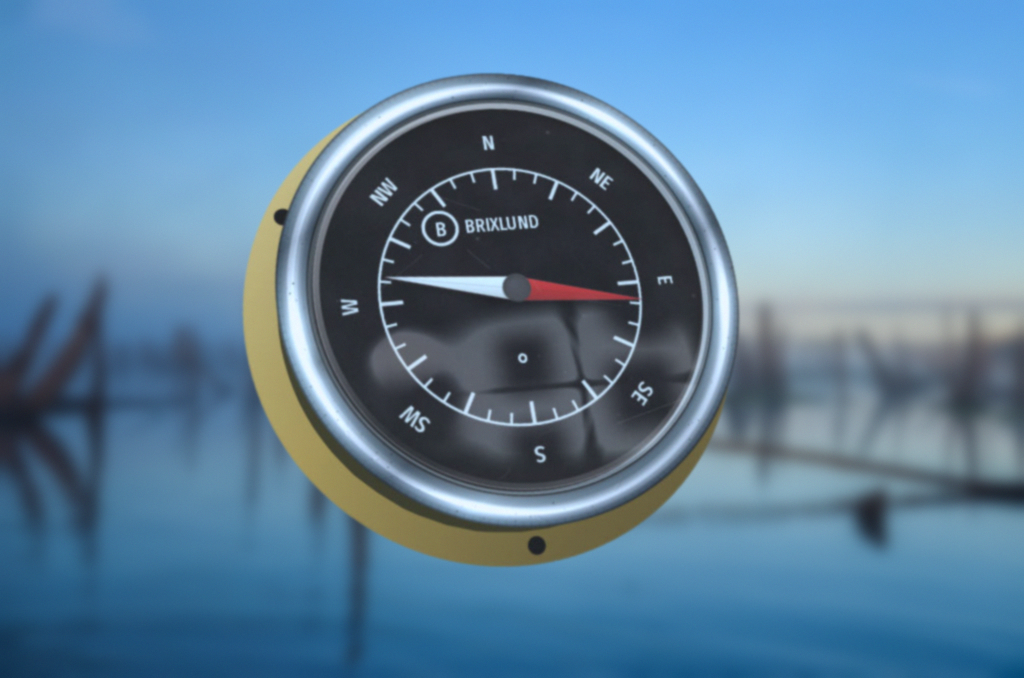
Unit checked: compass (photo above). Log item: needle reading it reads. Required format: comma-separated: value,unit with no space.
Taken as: 100,°
